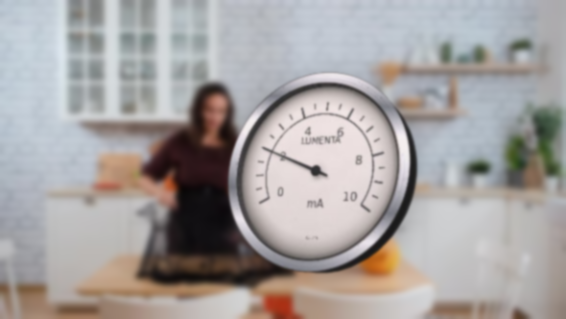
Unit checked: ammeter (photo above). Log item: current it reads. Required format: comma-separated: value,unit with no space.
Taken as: 2,mA
